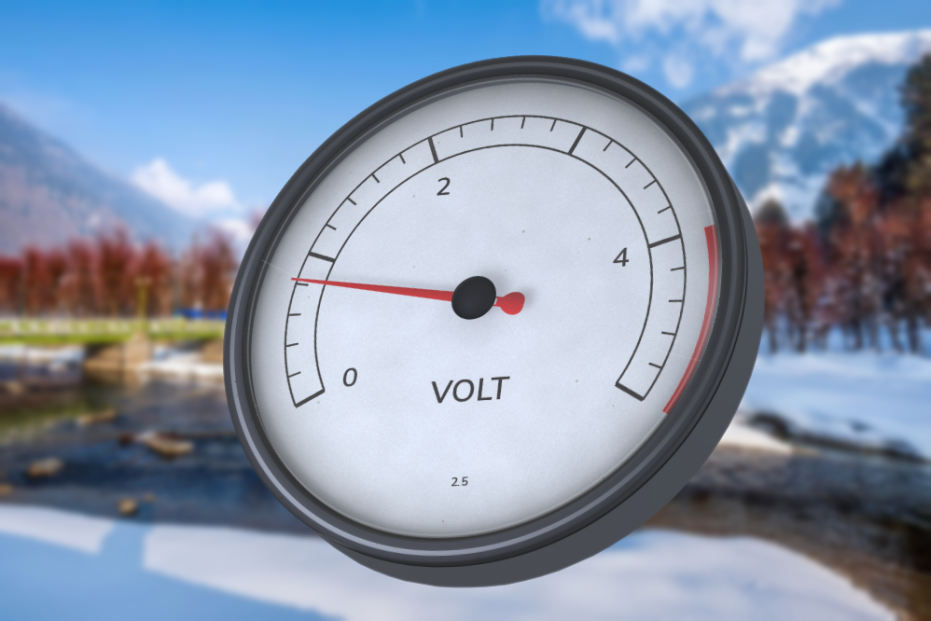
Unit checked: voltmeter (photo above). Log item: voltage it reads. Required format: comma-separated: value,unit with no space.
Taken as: 0.8,V
